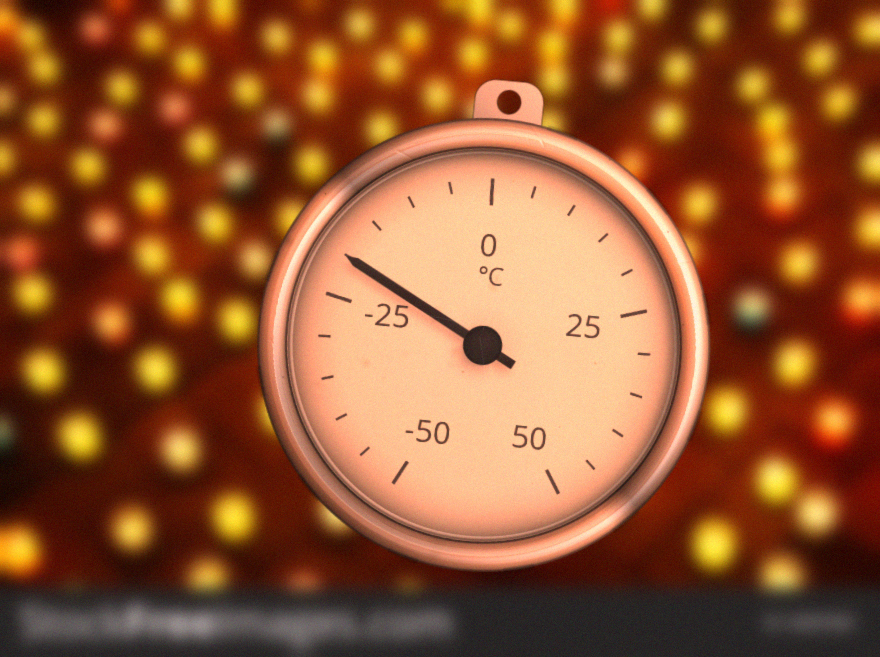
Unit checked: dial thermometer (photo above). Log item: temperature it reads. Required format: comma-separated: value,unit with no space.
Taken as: -20,°C
